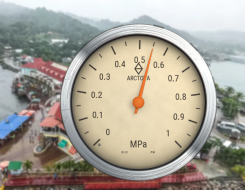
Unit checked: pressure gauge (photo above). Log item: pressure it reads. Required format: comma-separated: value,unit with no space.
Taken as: 0.55,MPa
